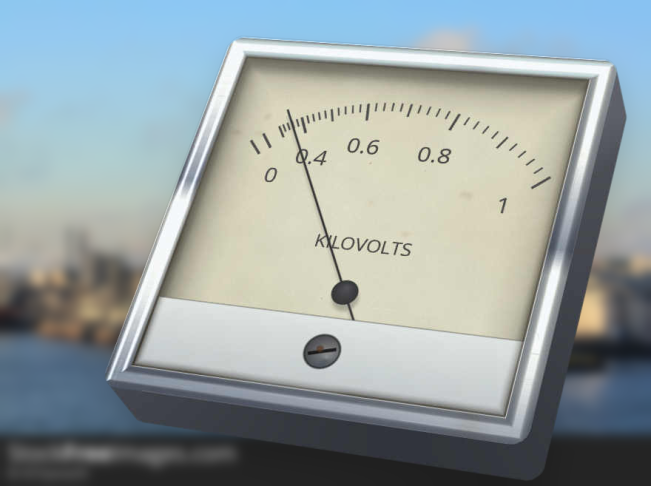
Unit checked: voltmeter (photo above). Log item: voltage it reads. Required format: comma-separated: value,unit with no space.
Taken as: 0.36,kV
